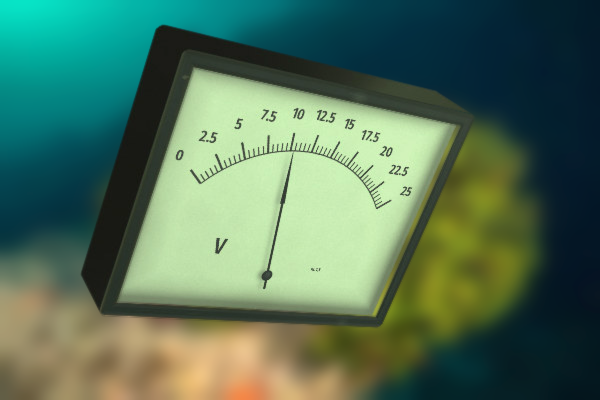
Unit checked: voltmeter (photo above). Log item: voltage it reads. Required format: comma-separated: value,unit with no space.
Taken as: 10,V
